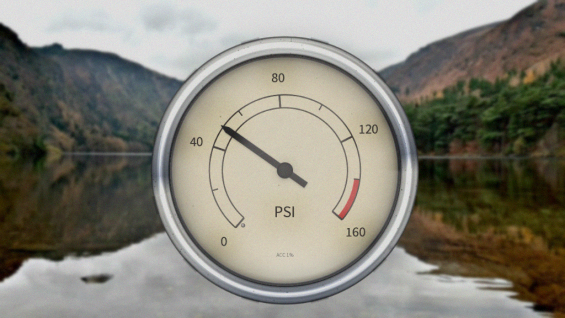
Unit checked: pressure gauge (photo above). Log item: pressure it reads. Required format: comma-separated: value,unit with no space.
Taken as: 50,psi
